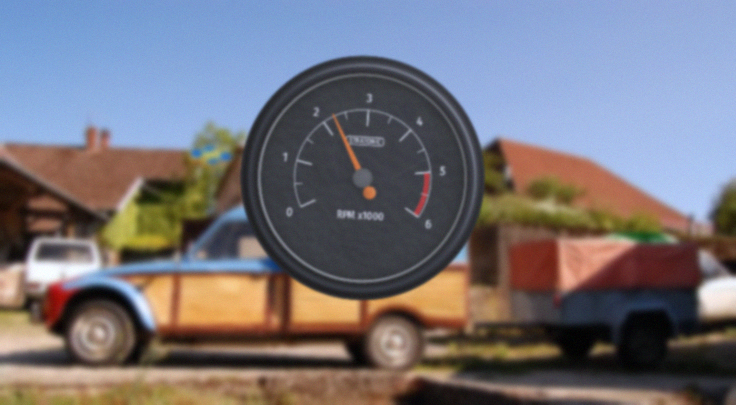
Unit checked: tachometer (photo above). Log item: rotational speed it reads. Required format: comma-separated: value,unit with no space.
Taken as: 2250,rpm
